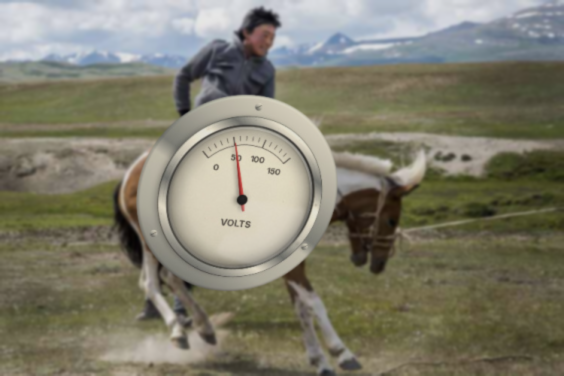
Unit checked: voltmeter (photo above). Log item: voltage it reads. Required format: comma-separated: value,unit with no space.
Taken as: 50,V
